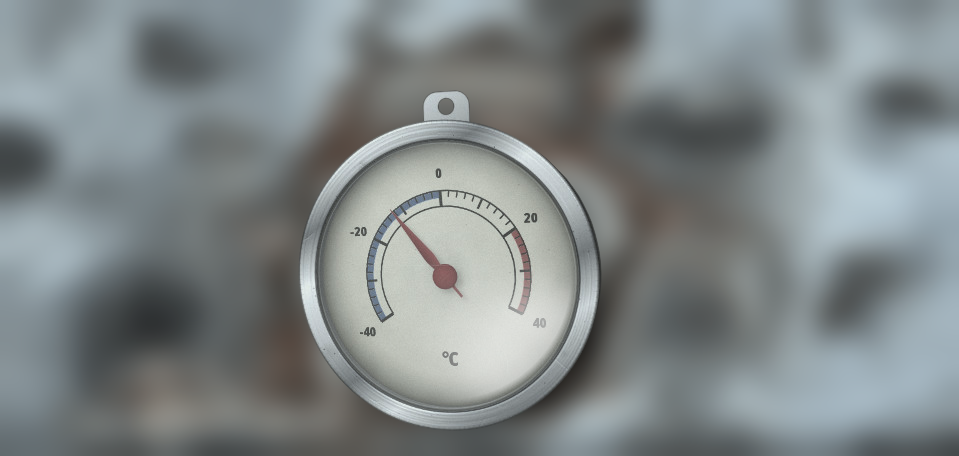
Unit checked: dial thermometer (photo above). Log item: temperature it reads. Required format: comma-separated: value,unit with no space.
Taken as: -12,°C
